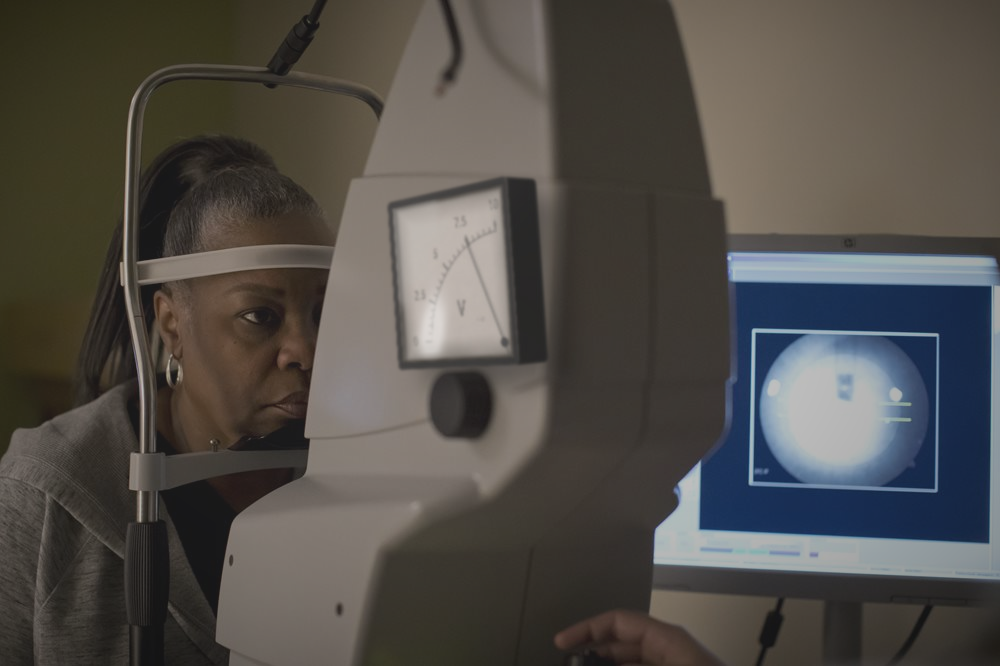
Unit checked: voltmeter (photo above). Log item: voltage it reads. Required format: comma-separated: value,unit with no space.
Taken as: 7.5,V
